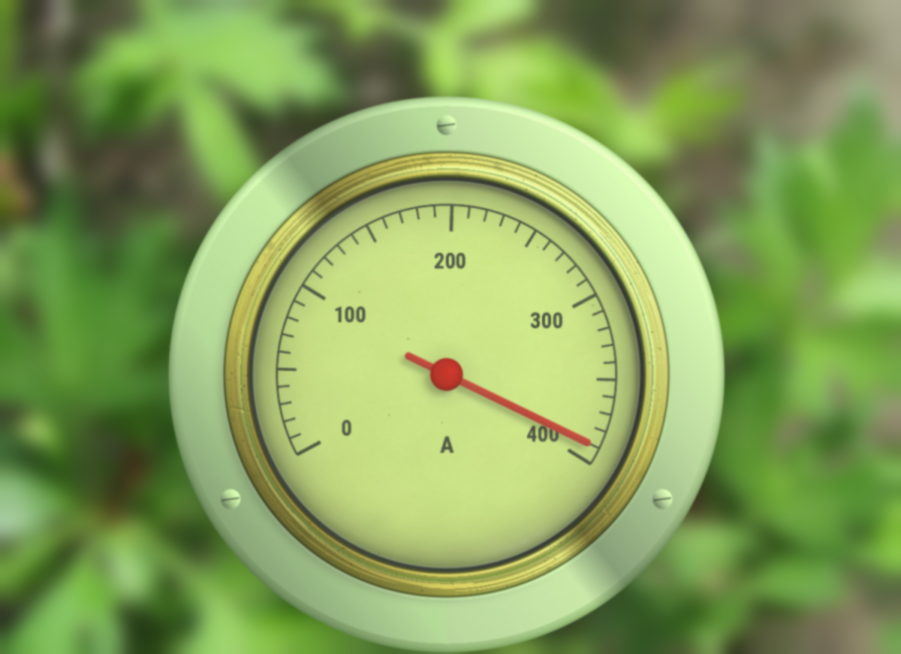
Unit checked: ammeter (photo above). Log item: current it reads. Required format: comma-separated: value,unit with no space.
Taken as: 390,A
